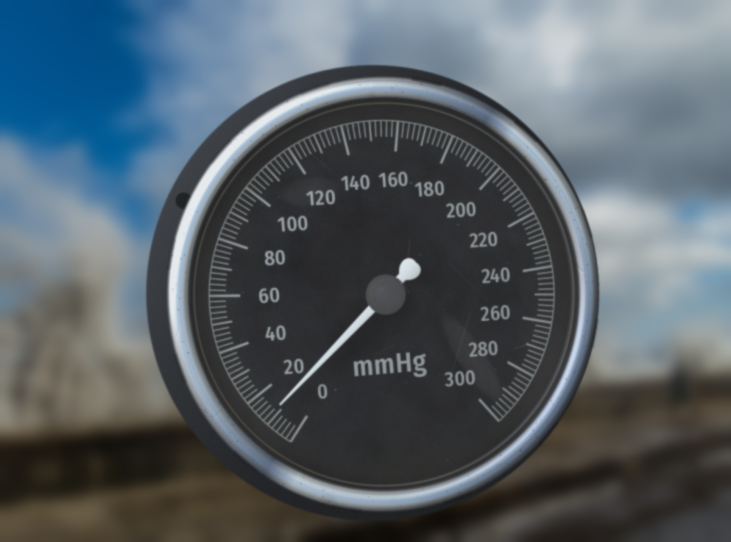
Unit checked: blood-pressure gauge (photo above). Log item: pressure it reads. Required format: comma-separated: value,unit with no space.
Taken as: 12,mmHg
